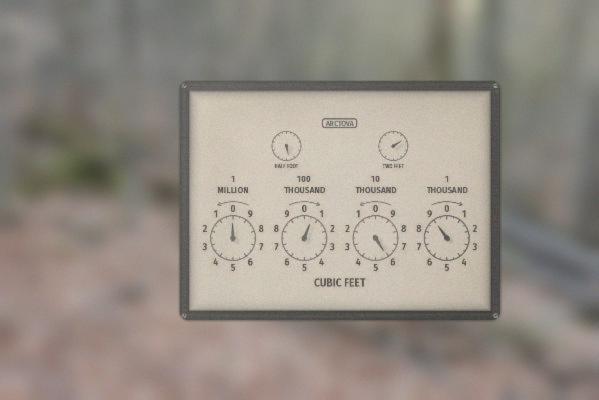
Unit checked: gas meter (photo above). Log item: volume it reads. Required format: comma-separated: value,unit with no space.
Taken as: 5900,ft³
